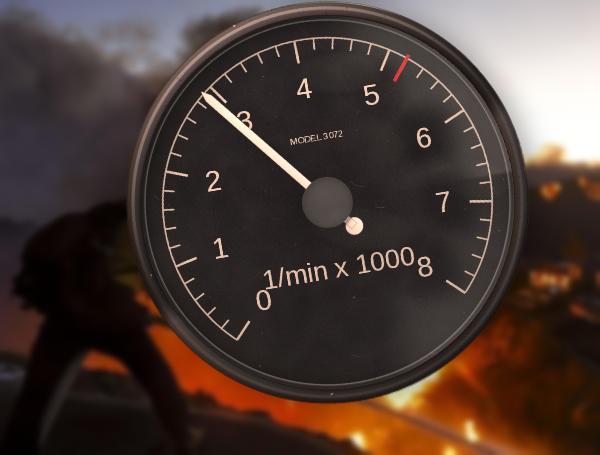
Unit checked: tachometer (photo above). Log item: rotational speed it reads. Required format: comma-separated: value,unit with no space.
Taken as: 2900,rpm
